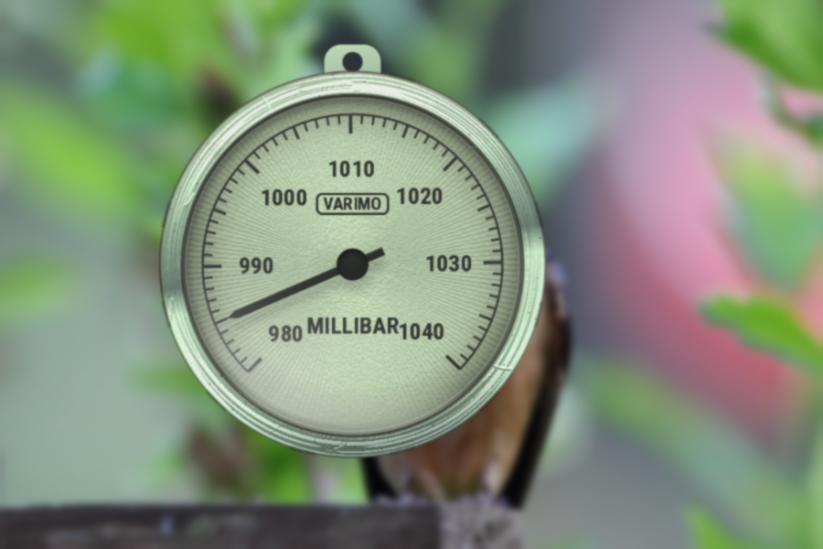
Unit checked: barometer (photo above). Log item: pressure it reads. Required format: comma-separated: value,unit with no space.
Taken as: 985,mbar
